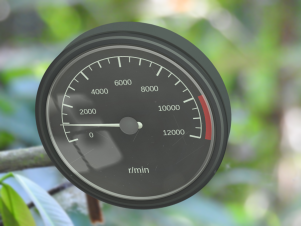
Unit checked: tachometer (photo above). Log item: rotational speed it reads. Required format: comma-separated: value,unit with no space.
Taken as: 1000,rpm
